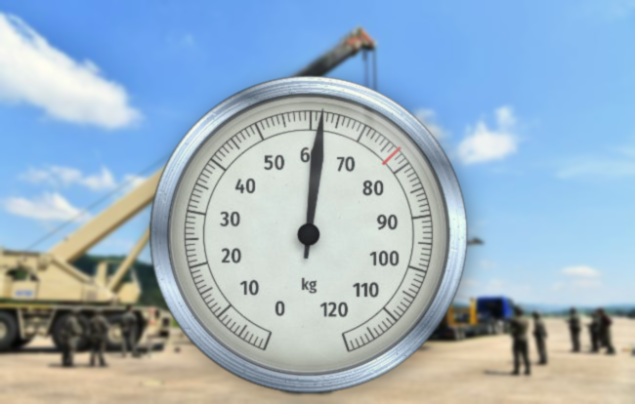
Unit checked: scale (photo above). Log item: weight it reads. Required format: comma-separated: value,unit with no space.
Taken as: 62,kg
